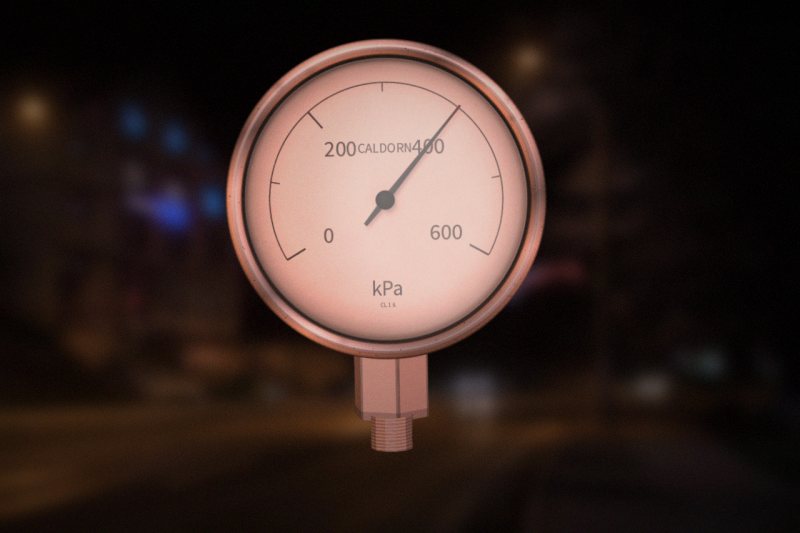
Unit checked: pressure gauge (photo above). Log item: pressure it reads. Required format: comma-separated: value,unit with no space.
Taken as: 400,kPa
